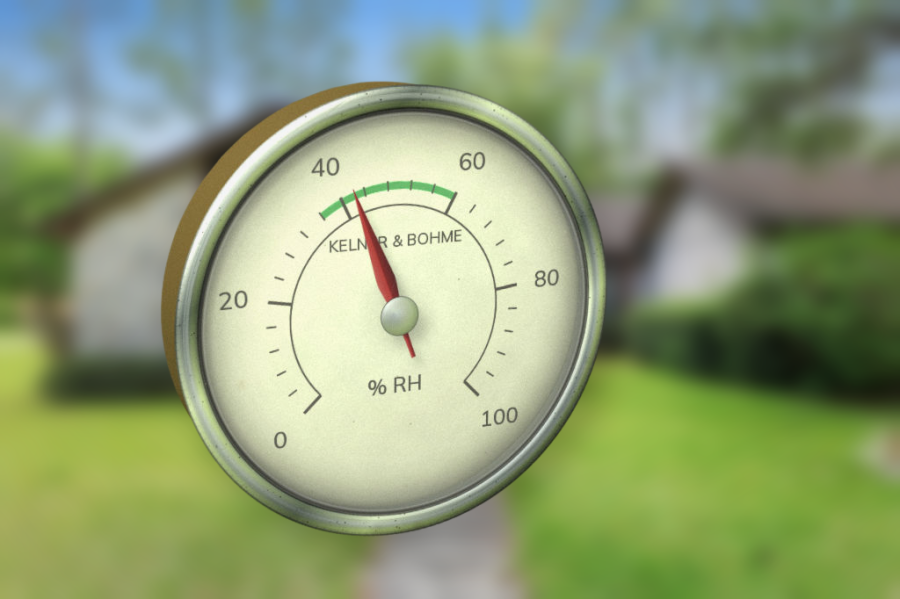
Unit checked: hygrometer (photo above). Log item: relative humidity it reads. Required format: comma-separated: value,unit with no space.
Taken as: 42,%
